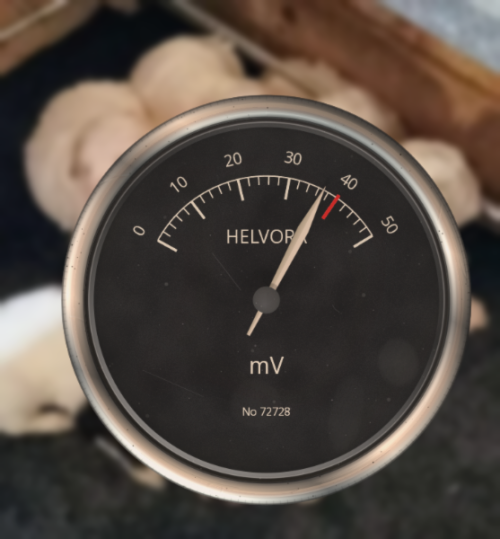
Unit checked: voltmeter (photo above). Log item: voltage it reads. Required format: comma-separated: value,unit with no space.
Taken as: 37,mV
